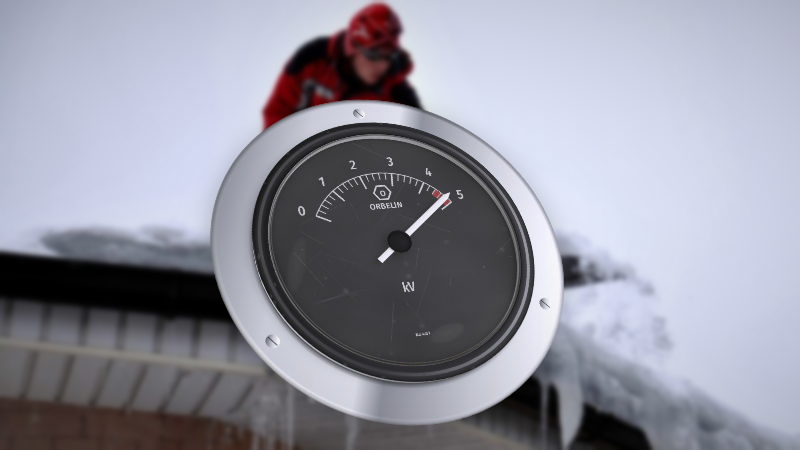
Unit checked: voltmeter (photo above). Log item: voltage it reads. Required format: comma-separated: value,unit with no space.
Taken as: 4.8,kV
